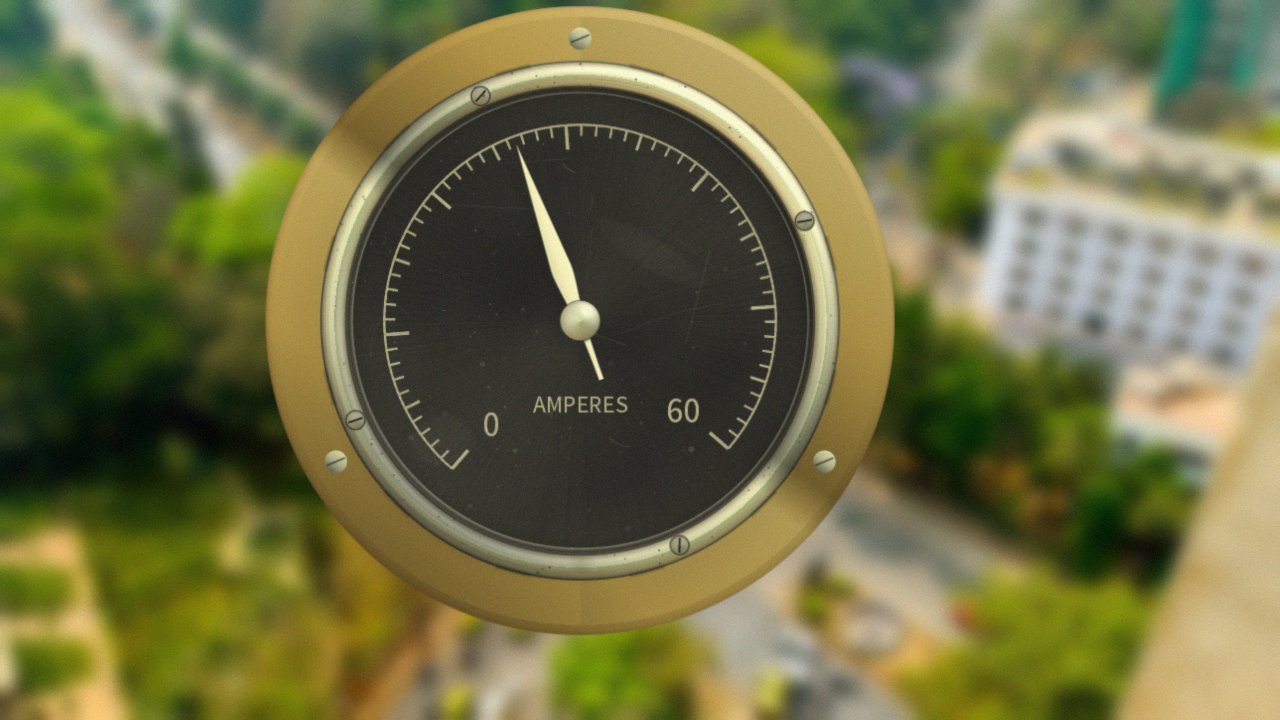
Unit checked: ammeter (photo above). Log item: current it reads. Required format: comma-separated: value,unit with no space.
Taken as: 26.5,A
